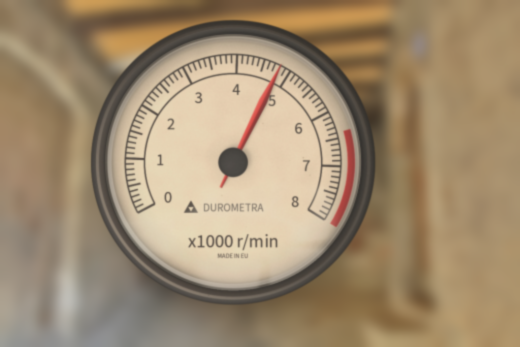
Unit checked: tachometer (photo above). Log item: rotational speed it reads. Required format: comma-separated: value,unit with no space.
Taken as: 4800,rpm
